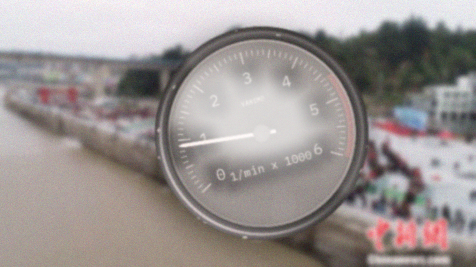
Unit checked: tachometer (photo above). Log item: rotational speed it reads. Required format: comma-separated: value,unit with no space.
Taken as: 900,rpm
